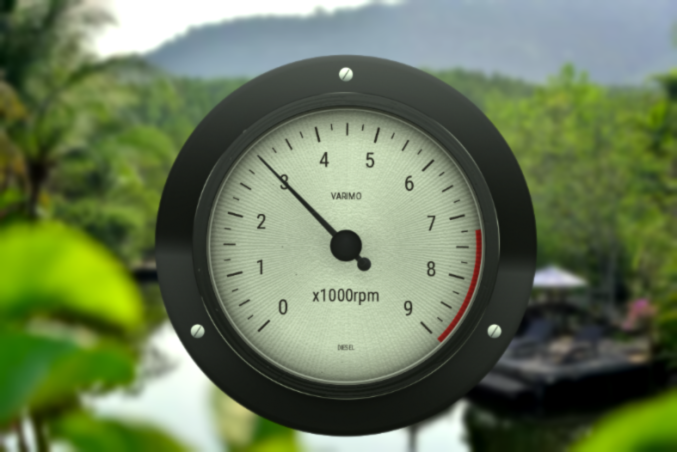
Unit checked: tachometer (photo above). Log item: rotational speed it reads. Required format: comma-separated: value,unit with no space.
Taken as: 3000,rpm
